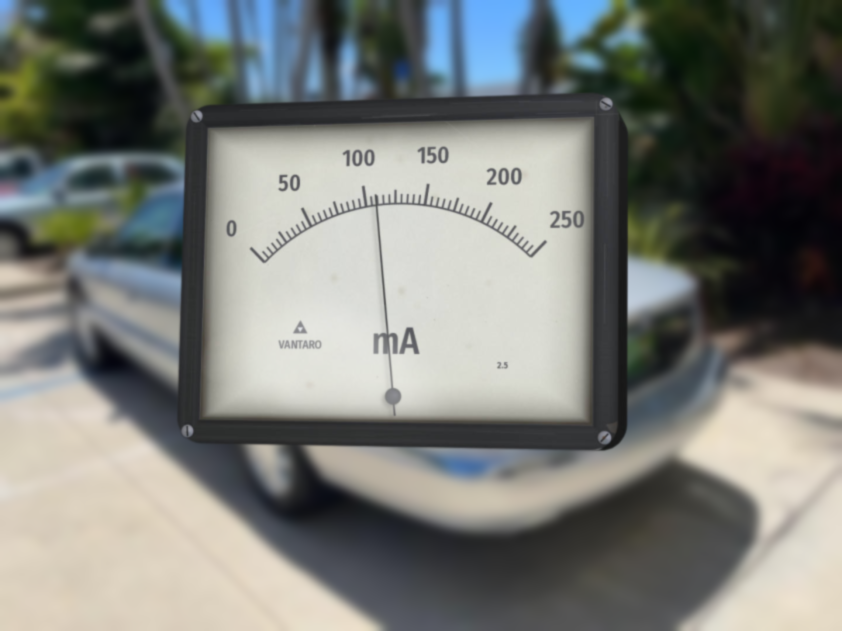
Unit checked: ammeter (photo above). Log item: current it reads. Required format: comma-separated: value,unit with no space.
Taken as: 110,mA
